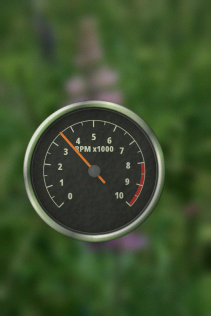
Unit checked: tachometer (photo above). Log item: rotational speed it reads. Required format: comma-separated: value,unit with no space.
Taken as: 3500,rpm
